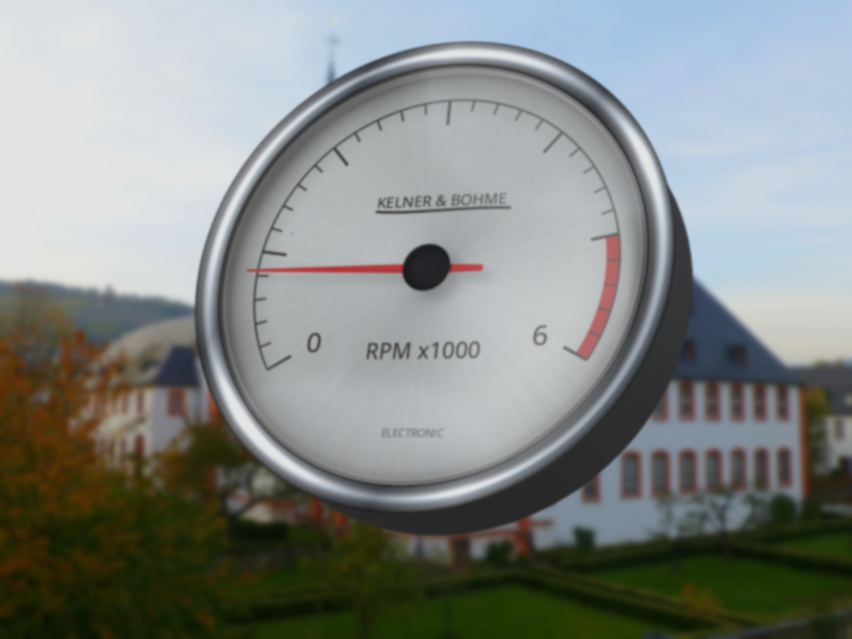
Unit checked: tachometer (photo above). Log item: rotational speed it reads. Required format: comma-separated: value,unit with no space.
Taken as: 800,rpm
